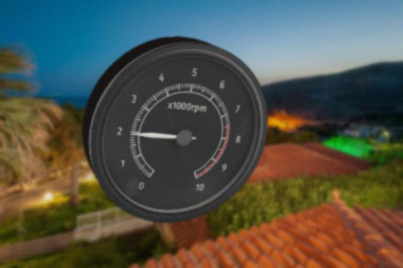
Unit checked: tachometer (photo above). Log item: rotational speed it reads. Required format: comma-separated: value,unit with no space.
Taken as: 2000,rpm
